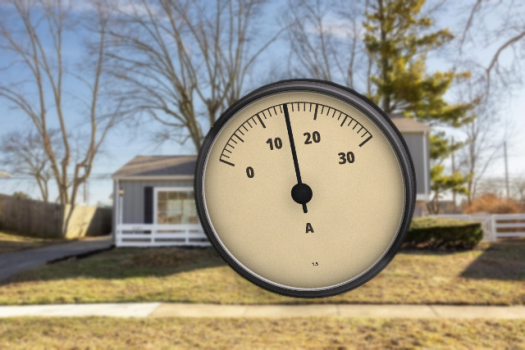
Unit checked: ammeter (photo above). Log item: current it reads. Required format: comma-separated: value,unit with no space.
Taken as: 15,A
